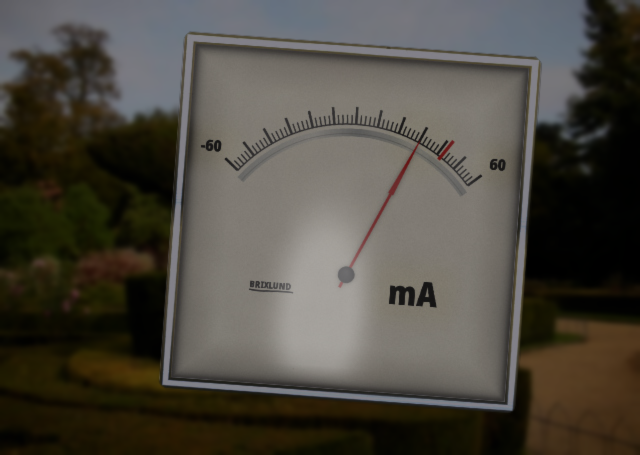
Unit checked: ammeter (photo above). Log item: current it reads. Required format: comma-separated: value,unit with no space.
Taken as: 30,mA
